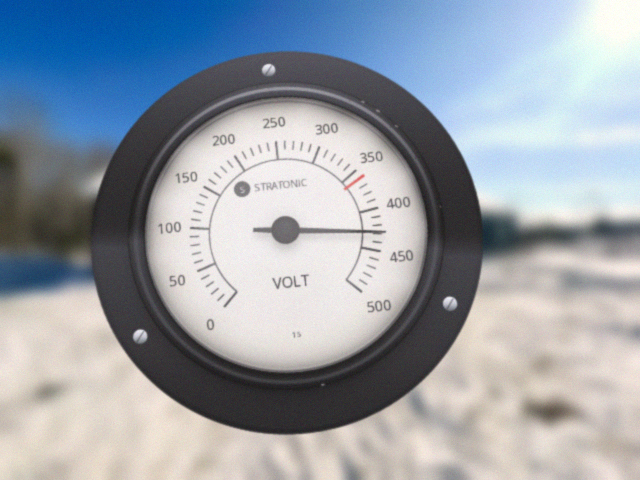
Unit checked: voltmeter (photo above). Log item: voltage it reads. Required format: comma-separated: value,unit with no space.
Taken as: 430,V
